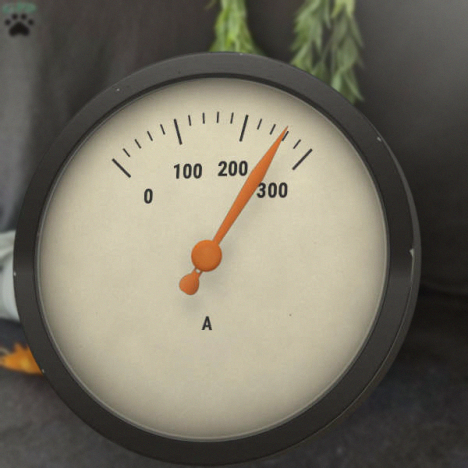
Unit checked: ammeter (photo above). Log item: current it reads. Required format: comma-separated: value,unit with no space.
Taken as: 260,A
